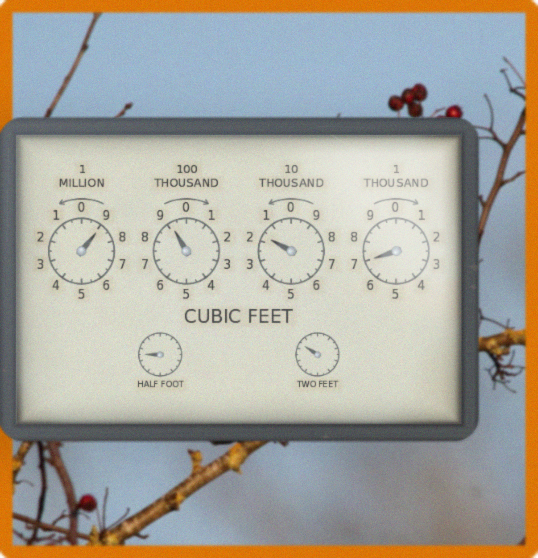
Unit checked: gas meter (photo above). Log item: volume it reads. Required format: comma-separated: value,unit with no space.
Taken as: 891700,ft³
